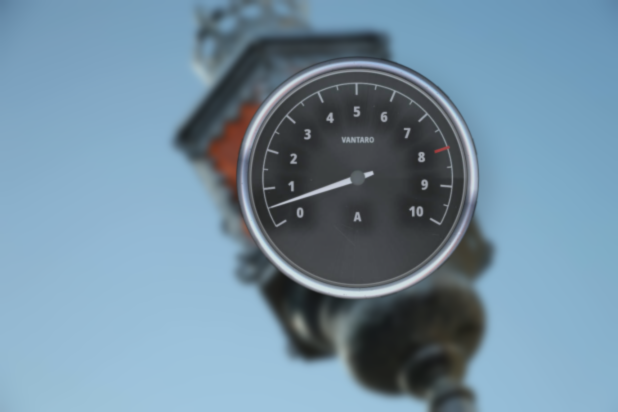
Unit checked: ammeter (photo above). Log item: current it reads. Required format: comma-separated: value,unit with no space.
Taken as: 0.5,A
